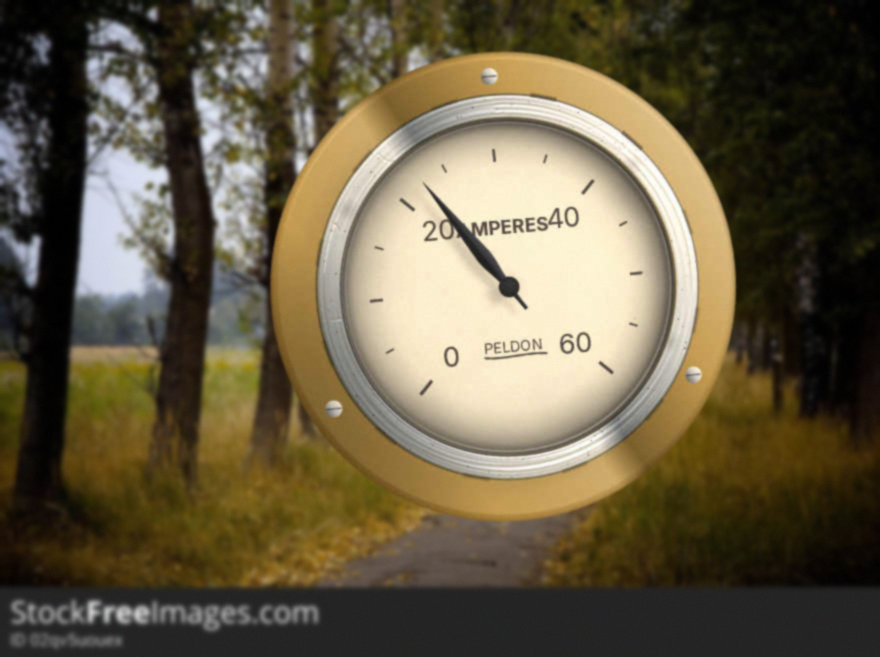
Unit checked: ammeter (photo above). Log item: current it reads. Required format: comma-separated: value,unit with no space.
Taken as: 22.5,A
